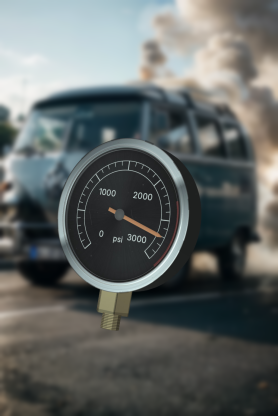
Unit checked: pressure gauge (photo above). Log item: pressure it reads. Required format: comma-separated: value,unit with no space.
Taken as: 2700,psi
